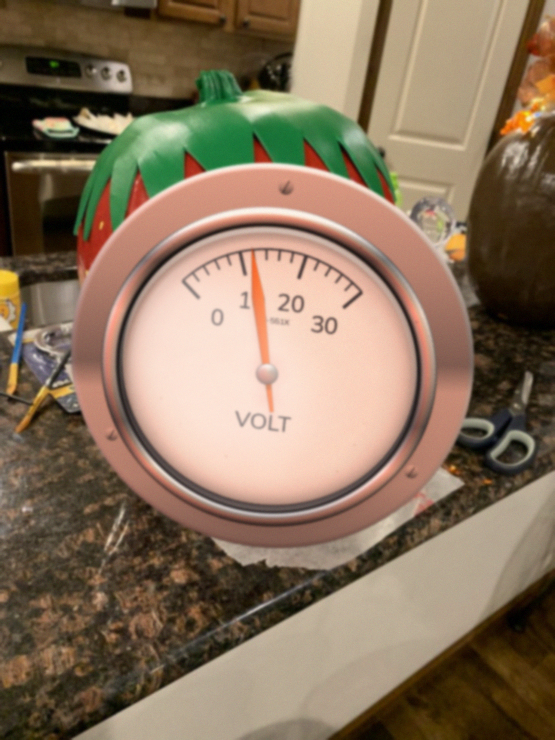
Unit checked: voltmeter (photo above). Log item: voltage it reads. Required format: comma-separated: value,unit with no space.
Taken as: 12,V
